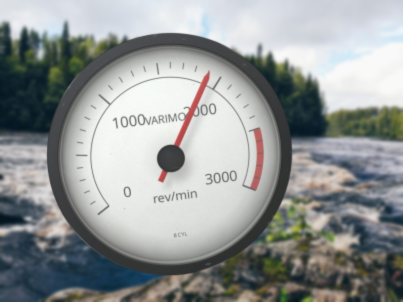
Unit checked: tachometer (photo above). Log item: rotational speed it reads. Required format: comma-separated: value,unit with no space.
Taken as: 1900,rpm
